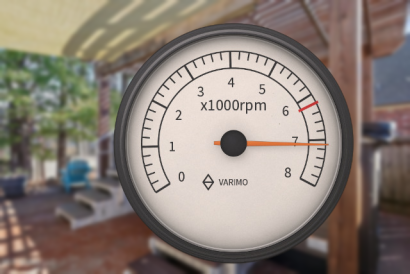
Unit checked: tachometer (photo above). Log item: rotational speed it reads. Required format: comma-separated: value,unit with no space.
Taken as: 7100,rpm
